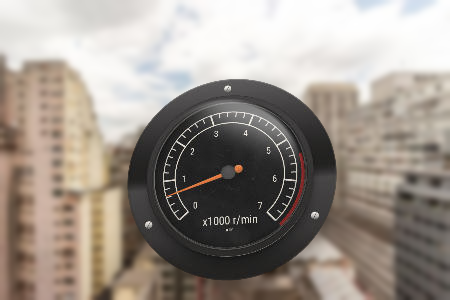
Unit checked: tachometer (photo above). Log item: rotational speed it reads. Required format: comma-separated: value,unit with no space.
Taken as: 600,rpm
